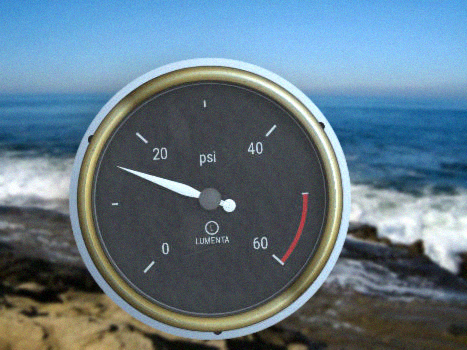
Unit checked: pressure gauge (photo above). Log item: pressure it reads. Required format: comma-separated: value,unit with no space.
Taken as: 15,psi
